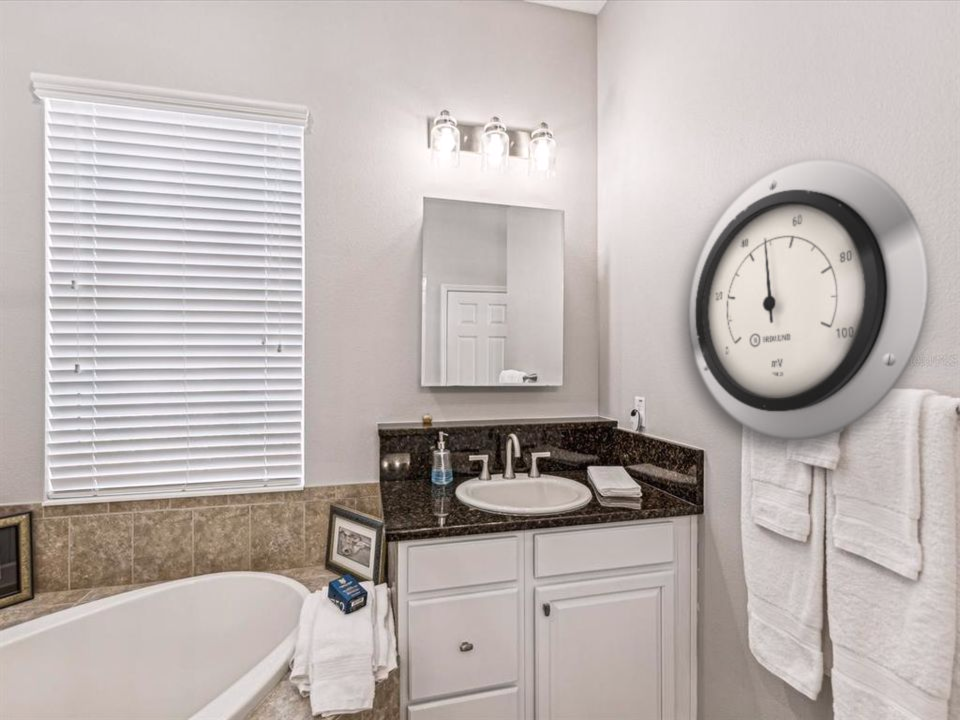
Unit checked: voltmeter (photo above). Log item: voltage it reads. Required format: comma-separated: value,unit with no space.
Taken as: 50,mV
